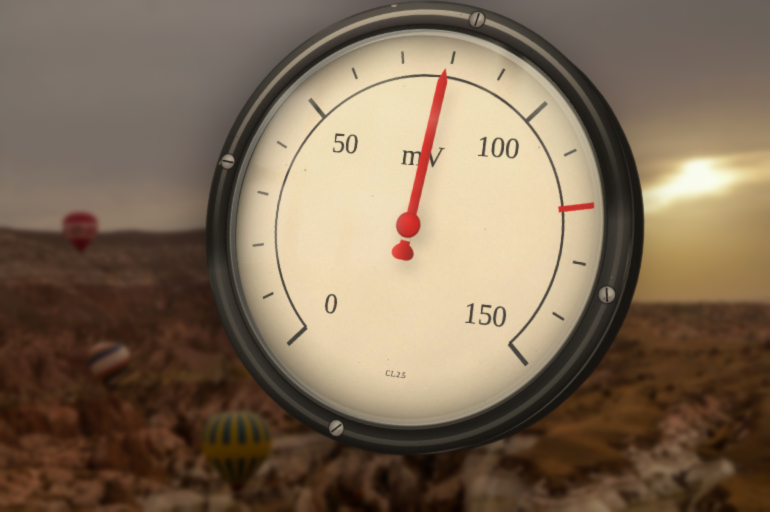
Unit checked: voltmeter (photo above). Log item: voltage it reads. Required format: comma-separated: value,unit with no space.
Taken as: 80,mV
